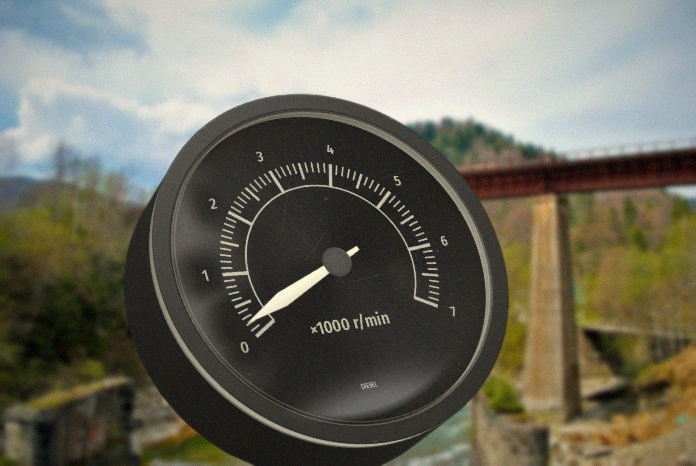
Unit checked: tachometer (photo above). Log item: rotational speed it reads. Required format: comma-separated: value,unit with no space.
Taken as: 200,rpm
